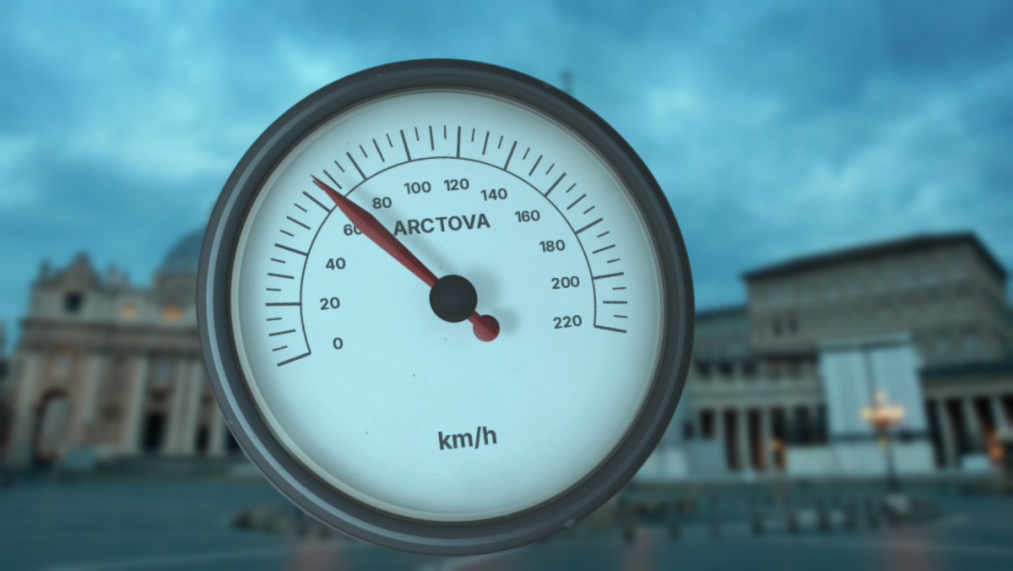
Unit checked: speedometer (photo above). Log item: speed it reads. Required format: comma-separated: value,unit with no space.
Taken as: 65,km/h
